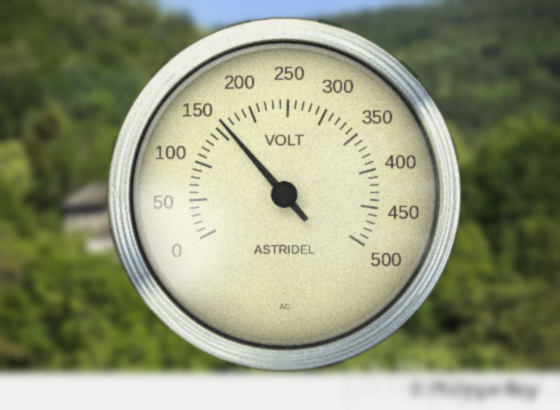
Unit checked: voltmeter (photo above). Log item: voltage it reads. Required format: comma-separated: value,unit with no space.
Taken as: 160,V
